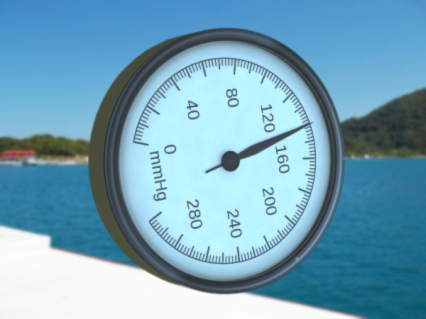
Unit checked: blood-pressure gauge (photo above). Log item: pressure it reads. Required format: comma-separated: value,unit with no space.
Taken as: 140,mmHg
